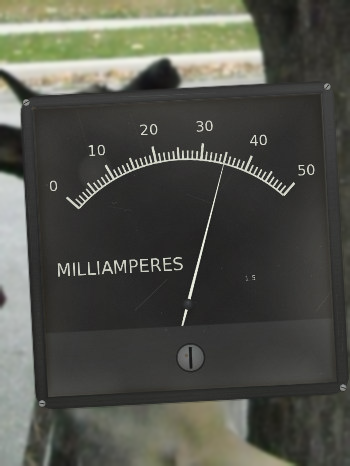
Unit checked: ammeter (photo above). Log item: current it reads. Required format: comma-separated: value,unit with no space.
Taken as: 35,mA
